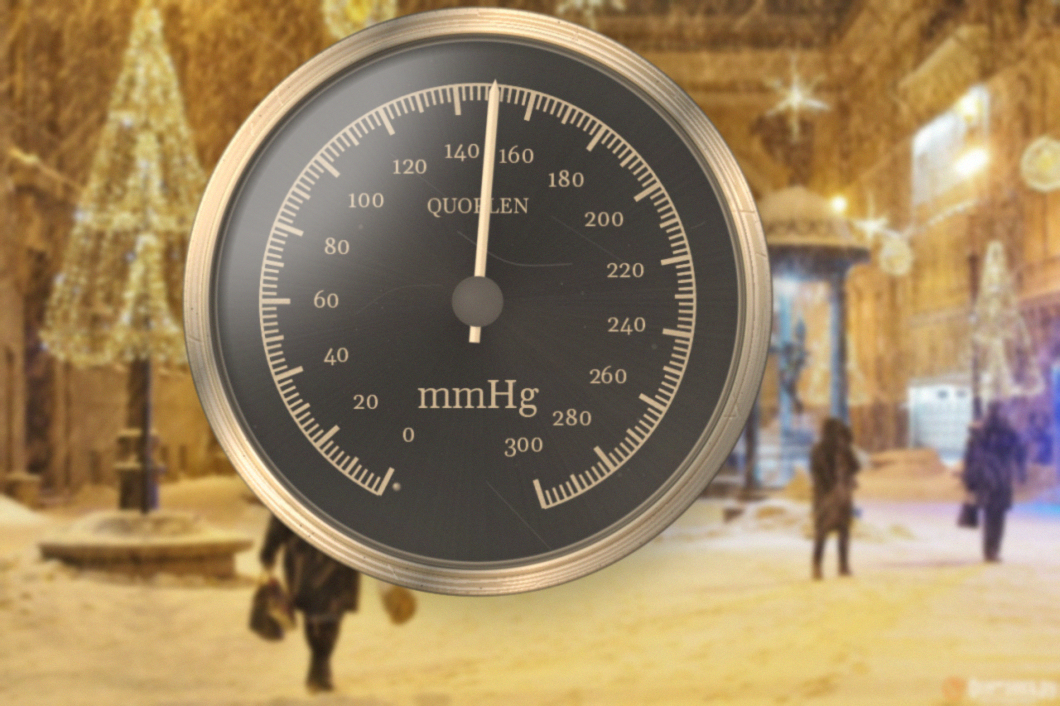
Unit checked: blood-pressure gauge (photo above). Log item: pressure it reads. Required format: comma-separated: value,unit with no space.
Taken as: 150,mmHg
